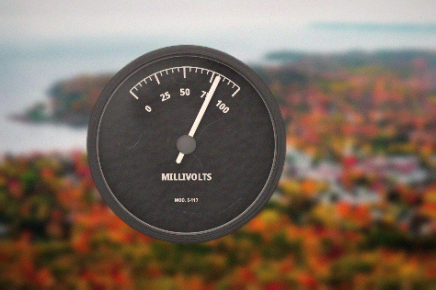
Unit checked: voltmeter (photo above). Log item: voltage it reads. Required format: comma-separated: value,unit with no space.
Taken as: 80,mV
